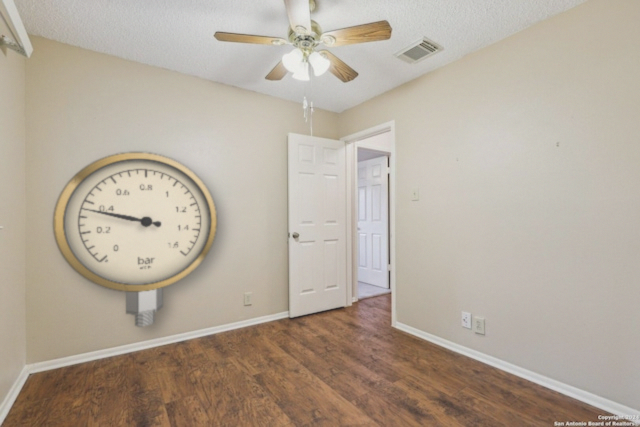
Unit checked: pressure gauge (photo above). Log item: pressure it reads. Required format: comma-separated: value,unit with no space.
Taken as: 0.35,bar
